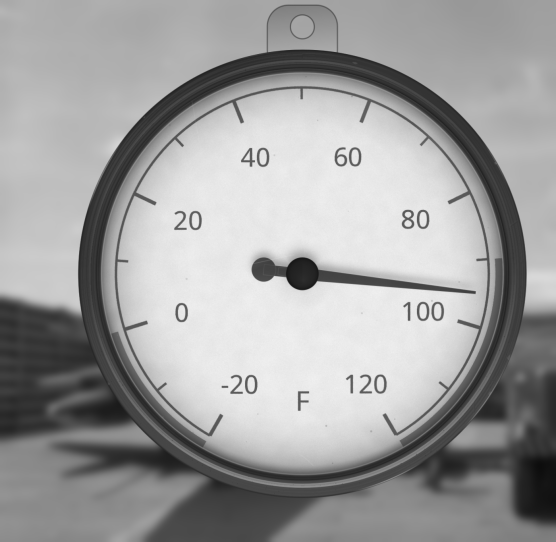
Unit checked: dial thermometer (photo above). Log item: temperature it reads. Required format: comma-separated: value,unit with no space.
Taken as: 95,°F
